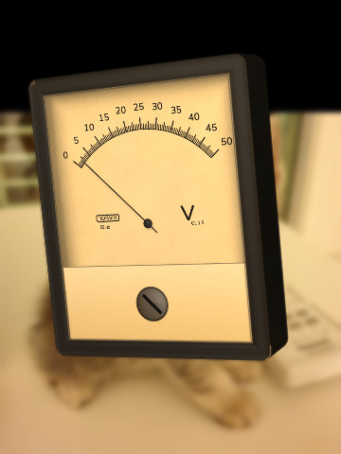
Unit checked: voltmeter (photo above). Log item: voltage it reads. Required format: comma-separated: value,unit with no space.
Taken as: 2.5,V
